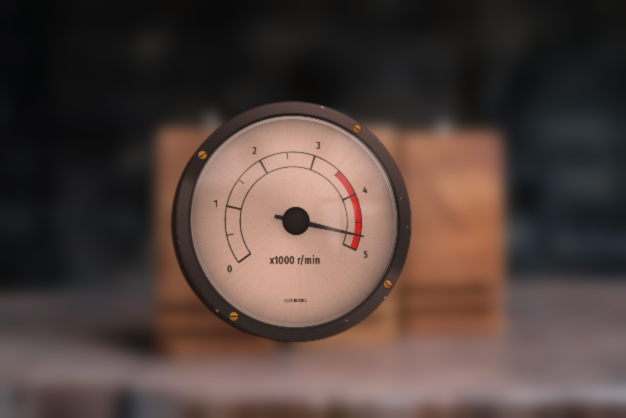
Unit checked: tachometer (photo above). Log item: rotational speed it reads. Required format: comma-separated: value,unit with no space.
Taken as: 4750,rpm
